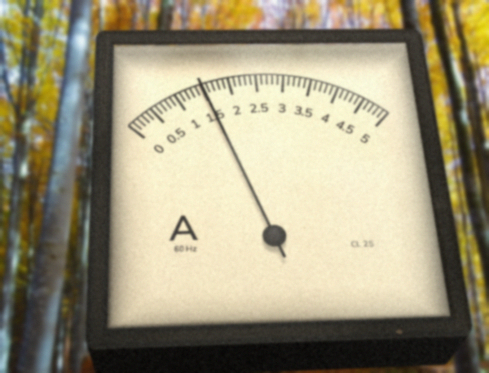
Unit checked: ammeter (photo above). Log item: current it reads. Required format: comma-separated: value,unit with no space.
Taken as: 1.5,A
